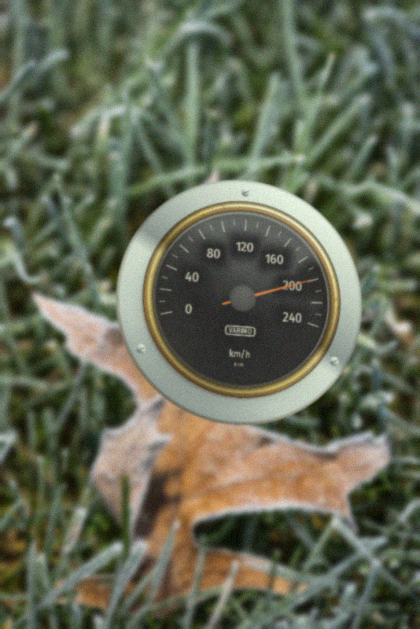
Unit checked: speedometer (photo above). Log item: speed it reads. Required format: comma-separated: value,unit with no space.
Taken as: 200,km/h
